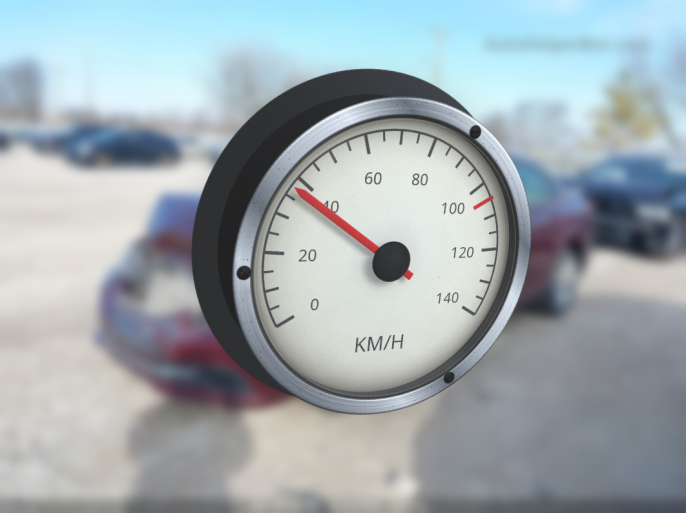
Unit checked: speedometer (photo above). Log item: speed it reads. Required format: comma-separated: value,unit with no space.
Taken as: 37.5,km/h
